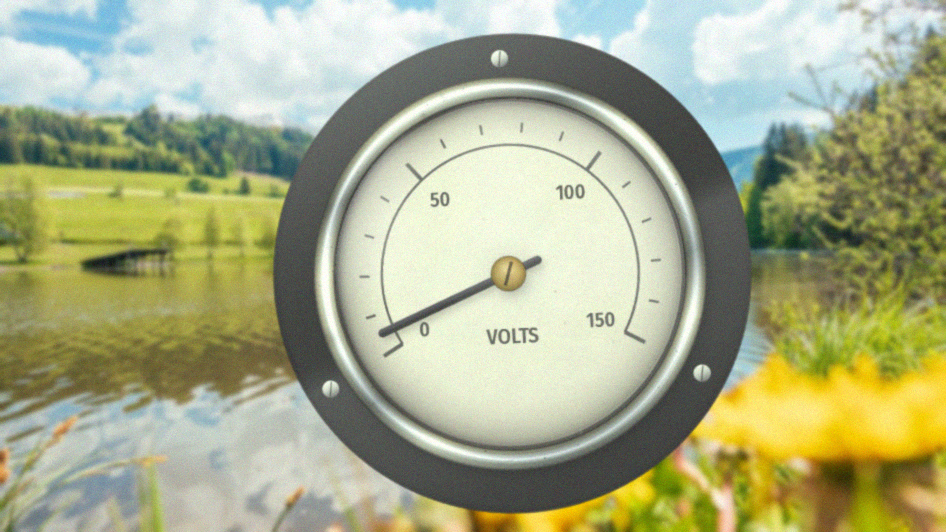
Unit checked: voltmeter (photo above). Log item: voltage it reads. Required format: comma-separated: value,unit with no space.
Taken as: 5,V
